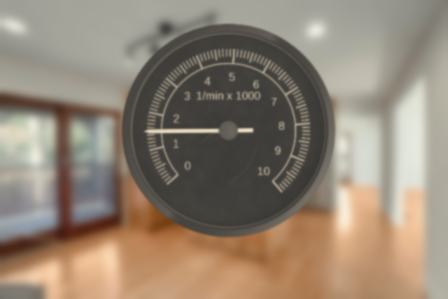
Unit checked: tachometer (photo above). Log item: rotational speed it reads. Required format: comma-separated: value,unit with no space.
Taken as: 1500,rpm
